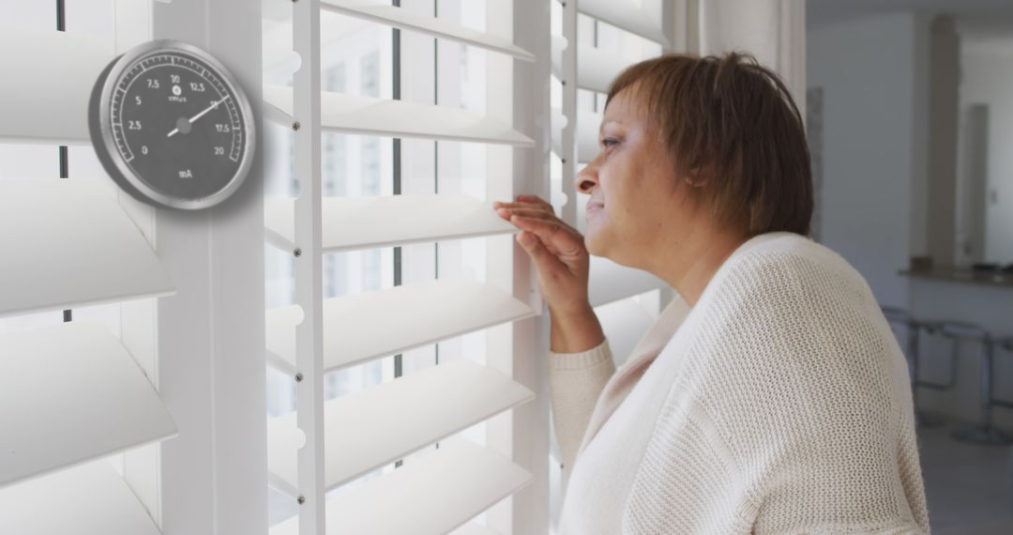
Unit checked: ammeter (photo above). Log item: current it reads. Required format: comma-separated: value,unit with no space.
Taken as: 15,mA
